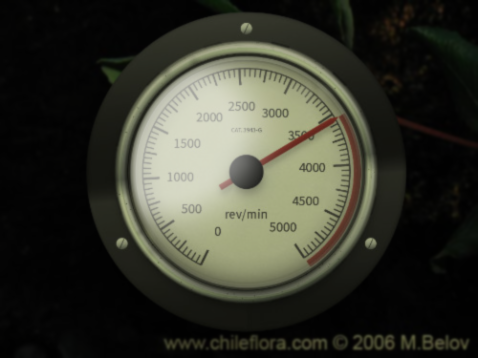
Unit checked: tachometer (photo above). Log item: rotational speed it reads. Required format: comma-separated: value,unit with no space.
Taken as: 3550,rpm
